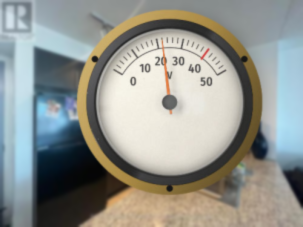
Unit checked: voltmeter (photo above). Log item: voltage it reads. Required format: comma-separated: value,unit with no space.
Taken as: 22,V
